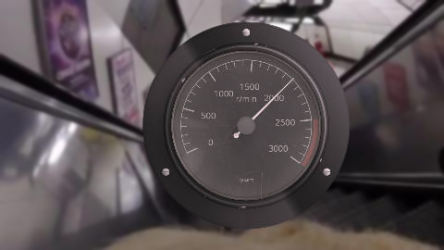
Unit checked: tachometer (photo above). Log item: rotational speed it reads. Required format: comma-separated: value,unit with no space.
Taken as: 2000,rpm
